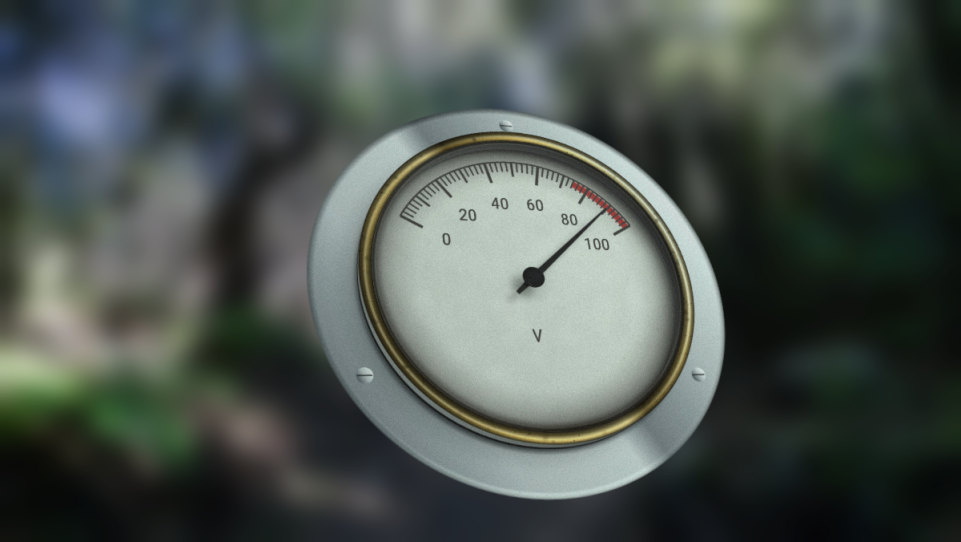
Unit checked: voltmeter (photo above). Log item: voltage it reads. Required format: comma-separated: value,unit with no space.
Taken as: 90,V
